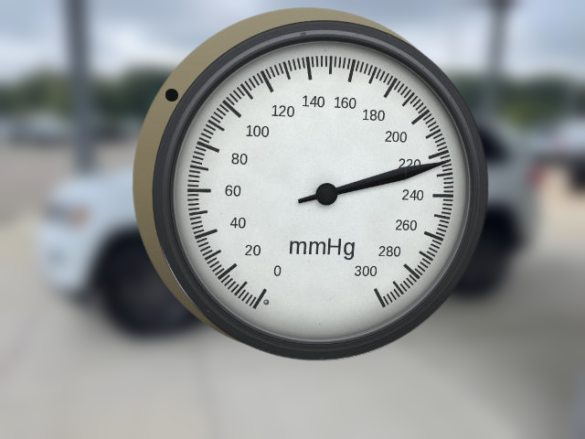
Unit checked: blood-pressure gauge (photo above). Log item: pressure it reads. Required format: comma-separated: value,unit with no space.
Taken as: 224,mmHg
